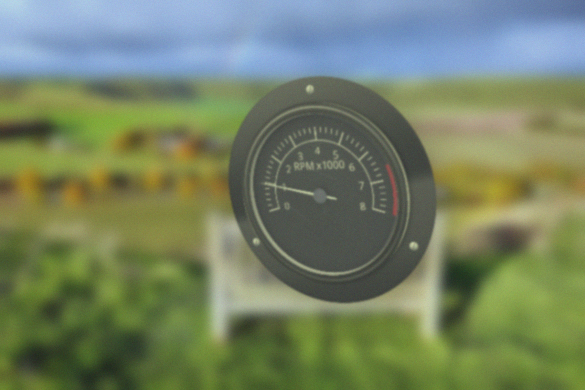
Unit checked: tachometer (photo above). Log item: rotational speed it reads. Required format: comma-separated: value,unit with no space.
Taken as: 1000,rpm
